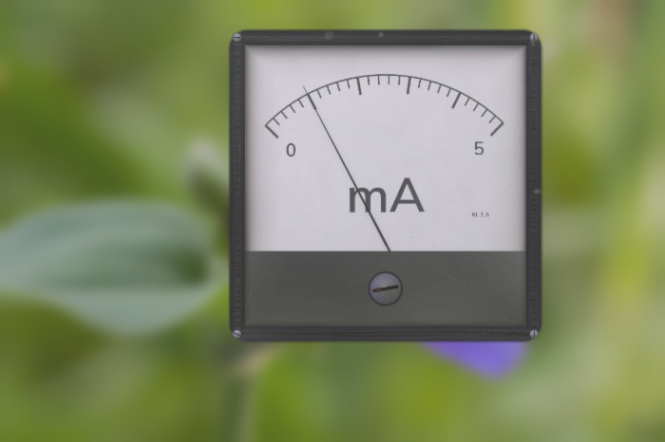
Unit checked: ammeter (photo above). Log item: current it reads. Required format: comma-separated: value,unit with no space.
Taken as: 1,mA
